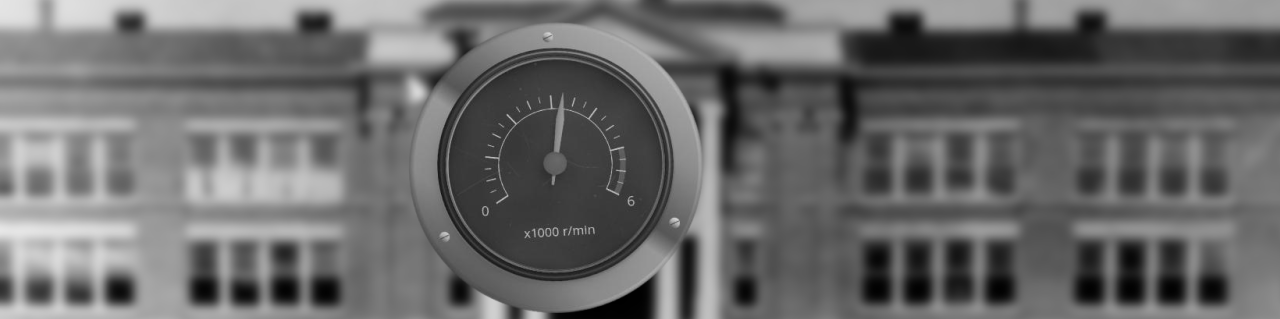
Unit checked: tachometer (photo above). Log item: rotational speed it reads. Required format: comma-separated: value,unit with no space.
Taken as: 3250,rpm
